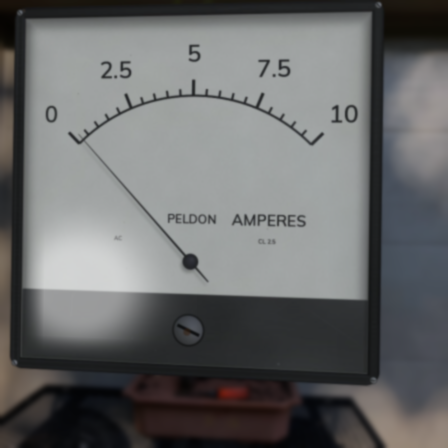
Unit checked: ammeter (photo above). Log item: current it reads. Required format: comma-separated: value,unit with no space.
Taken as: 0.25,A
